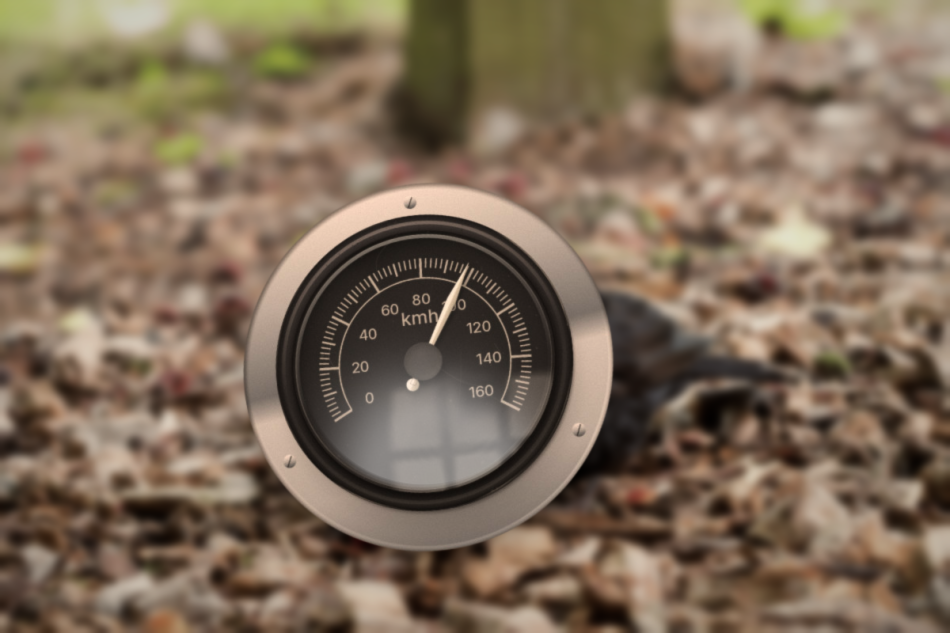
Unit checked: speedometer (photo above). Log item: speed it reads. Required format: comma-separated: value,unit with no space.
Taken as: 98,km/h
